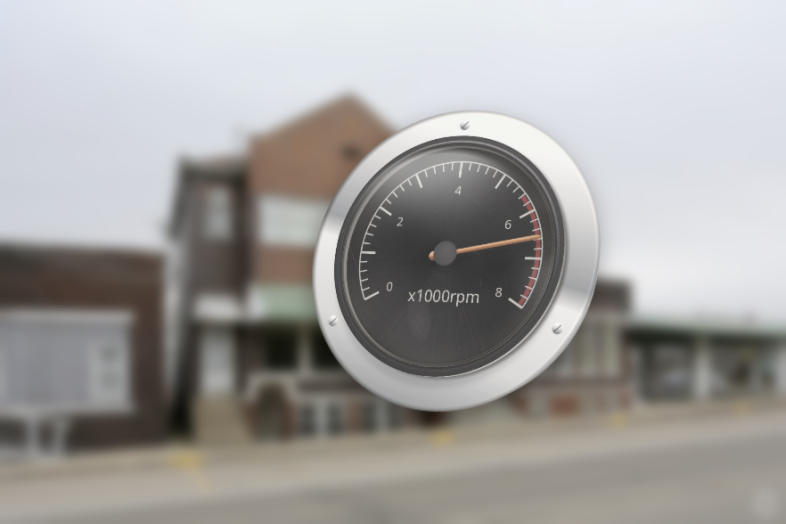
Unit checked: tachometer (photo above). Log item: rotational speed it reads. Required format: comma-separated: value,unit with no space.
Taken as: 6600,rpm
